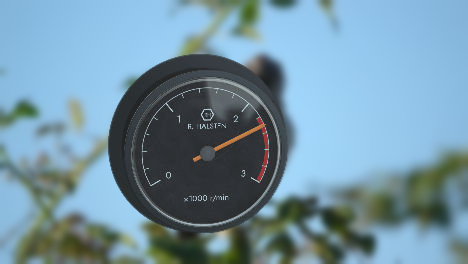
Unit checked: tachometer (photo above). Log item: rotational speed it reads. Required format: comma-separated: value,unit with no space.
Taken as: 2300,rpm
